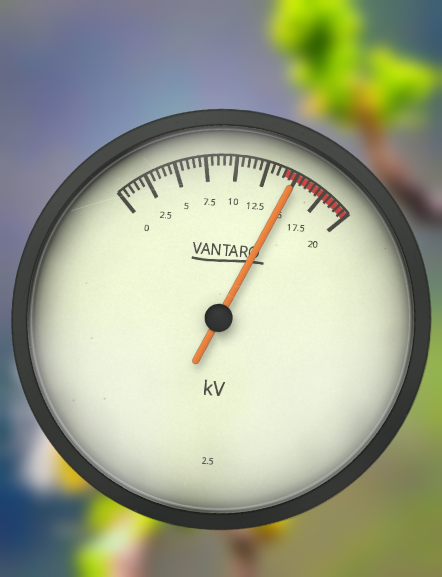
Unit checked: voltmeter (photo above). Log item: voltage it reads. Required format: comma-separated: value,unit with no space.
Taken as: 15,kV
